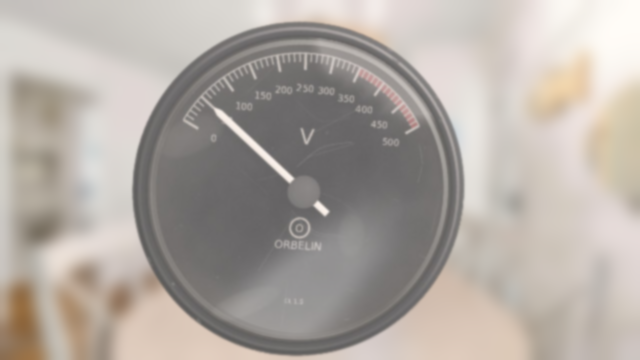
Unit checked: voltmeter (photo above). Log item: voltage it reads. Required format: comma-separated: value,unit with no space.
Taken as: 50,V
